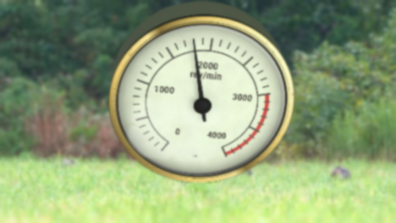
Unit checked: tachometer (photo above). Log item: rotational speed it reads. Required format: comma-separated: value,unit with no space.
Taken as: 1800,rpm
